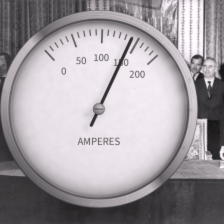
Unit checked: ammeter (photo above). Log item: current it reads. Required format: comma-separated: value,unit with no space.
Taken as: 150,A
